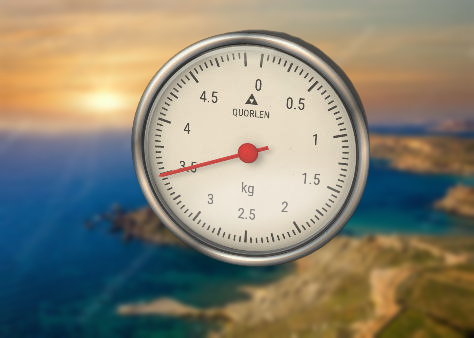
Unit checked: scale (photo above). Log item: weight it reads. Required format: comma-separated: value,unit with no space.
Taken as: 3.5,kg
